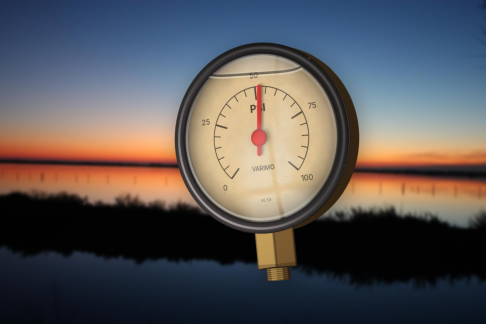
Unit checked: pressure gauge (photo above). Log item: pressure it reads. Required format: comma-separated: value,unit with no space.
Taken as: 52.5,psi
